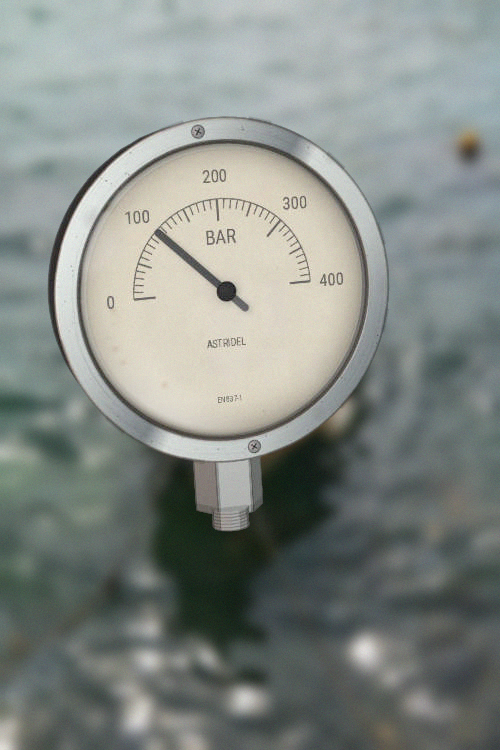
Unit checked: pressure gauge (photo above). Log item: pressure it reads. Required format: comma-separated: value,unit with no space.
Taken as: 100,bar
